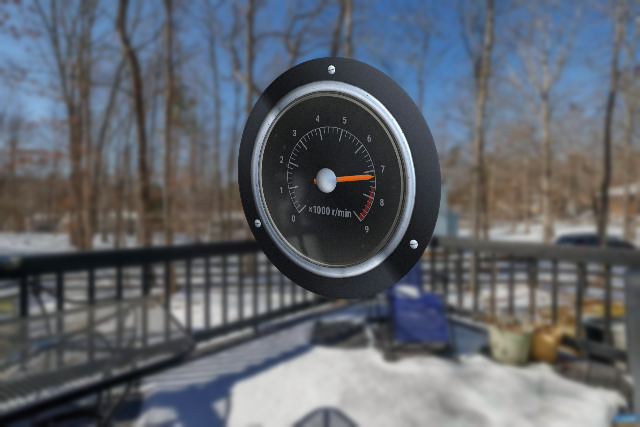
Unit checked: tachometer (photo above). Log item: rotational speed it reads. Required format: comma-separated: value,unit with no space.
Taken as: 7200,rpm
